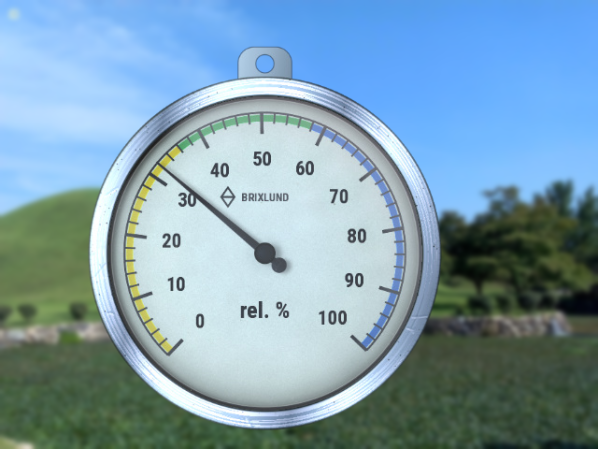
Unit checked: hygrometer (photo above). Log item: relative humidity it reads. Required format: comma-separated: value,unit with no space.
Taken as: 32,%
